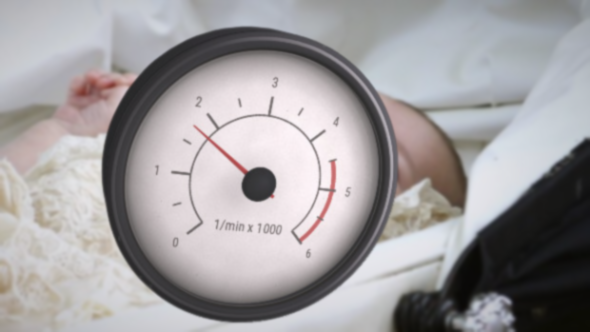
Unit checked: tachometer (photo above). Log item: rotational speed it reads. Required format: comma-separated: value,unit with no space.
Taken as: 1750,rpm
